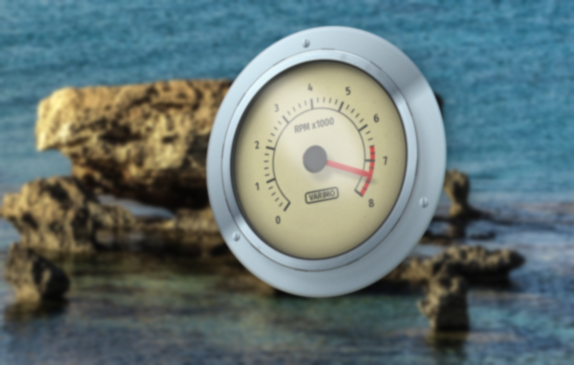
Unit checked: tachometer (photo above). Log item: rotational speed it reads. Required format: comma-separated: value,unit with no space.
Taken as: 7400,rpm
